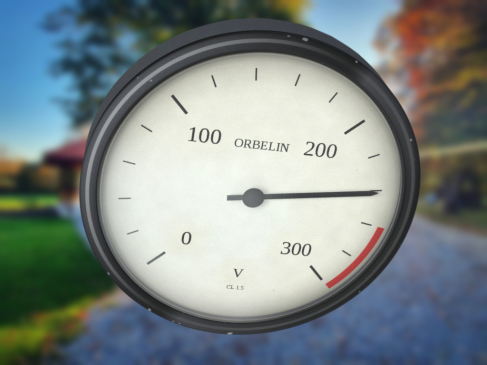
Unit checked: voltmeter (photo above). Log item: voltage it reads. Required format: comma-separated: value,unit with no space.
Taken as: 240,V
